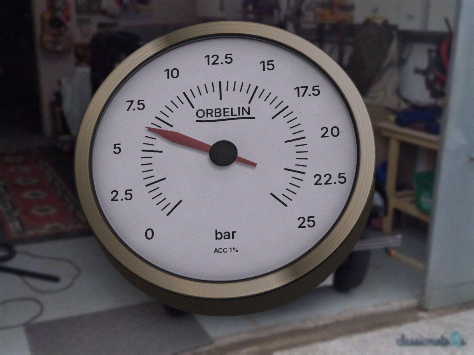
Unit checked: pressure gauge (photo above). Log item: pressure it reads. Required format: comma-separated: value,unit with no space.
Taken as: 6.5,bar
